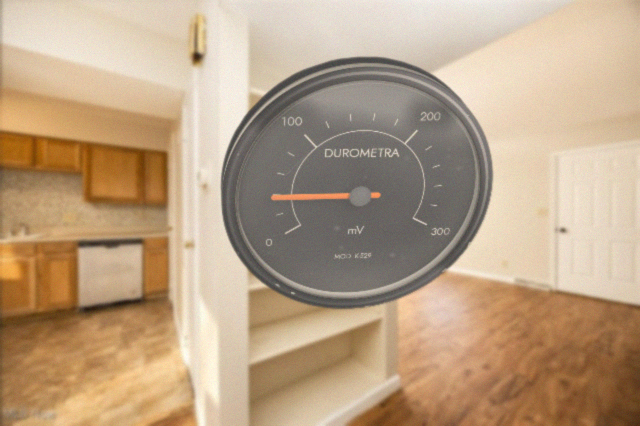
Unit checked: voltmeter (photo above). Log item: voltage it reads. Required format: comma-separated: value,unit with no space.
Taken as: 40,mV
